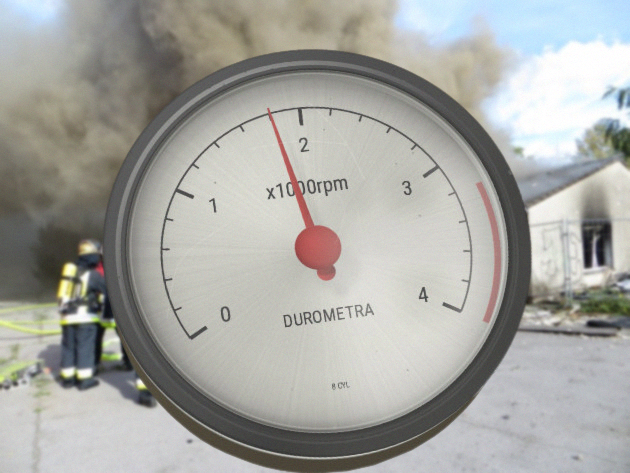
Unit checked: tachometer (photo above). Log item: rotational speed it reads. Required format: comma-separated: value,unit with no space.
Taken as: 1800,rpm
